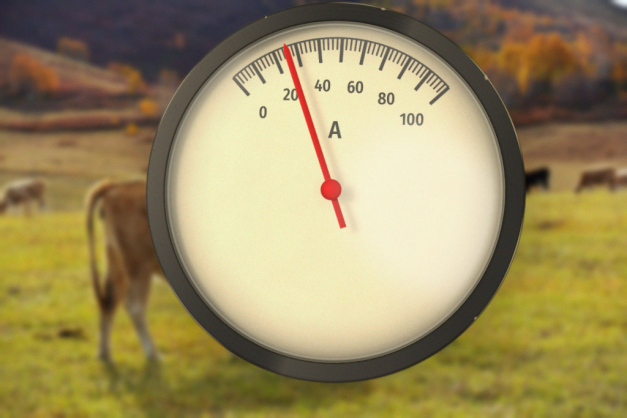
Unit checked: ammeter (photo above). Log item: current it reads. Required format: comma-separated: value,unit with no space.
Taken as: 26,A
